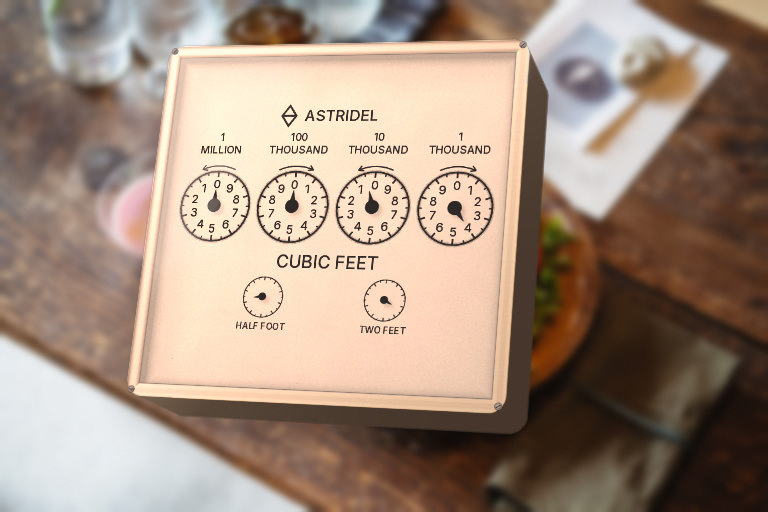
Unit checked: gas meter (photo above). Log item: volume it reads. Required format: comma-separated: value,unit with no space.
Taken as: 400,ft³
